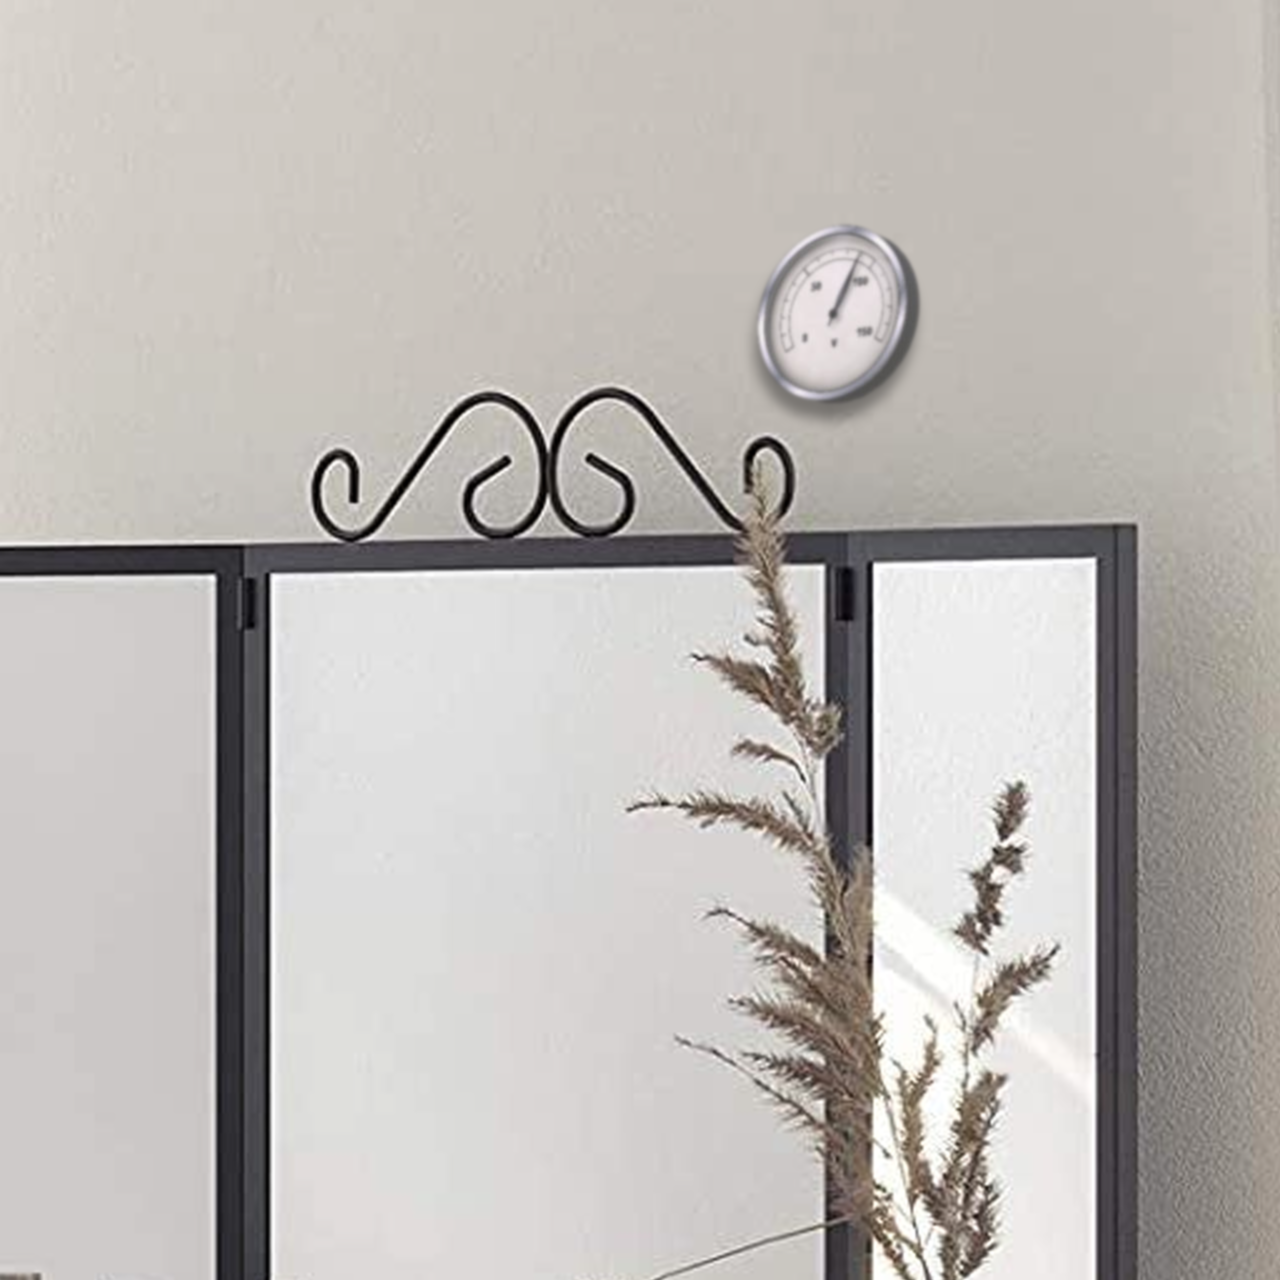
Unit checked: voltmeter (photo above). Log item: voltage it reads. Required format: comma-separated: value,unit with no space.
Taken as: 90,V
